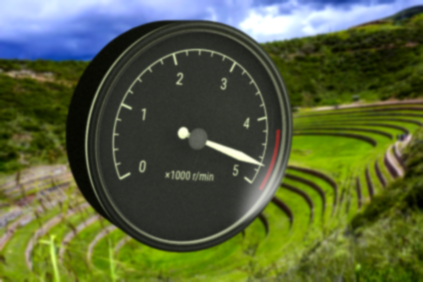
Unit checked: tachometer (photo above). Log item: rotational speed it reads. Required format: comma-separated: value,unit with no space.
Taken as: 4700,rpm
